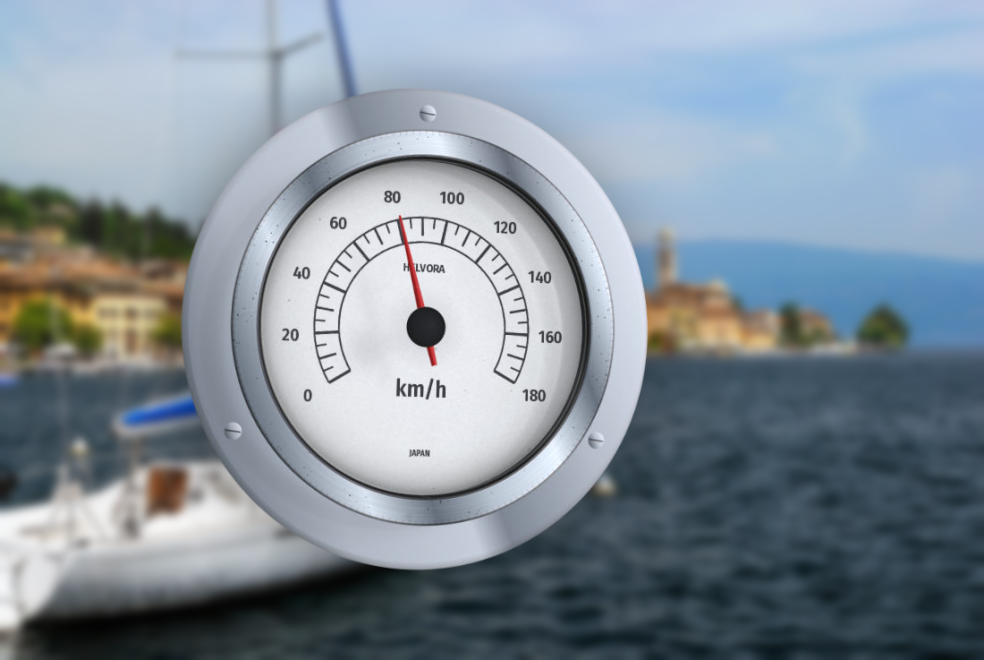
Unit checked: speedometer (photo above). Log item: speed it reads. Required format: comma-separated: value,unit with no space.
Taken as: 80,km/h
